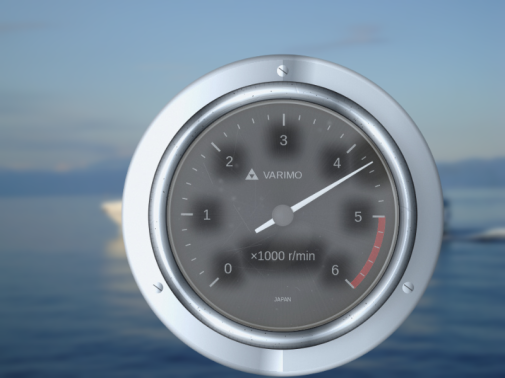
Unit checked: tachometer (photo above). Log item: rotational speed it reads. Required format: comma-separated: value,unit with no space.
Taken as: 4300,rpm
